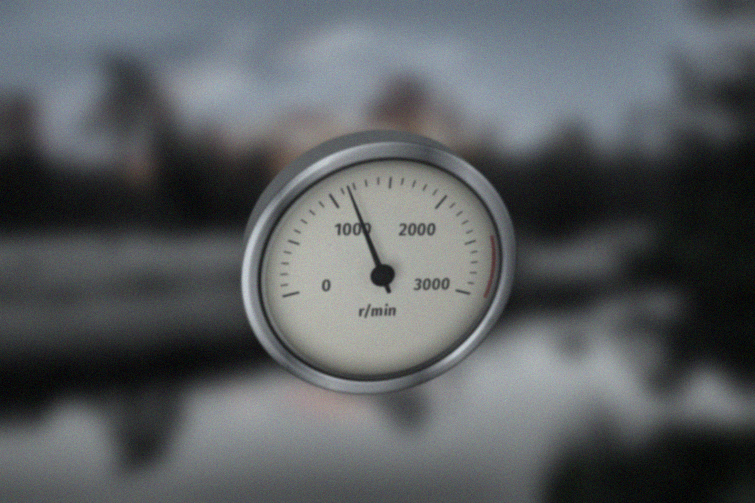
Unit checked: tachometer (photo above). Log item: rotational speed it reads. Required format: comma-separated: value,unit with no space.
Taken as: 1150,rpm
